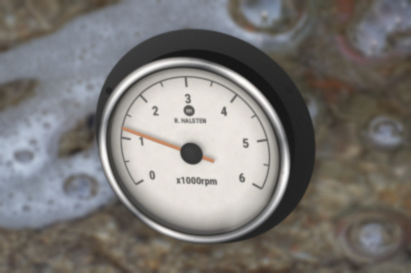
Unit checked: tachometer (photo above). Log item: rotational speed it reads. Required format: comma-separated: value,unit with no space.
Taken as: 1250,rpm
